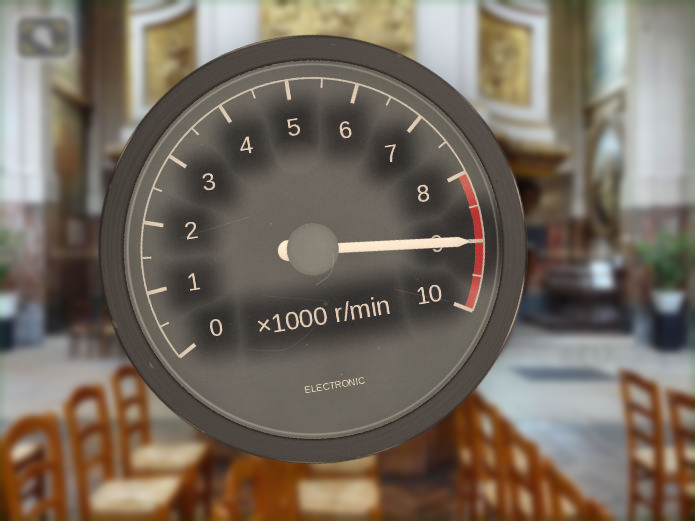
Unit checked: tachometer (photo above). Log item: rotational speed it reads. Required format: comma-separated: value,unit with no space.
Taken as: 9000,rpm
